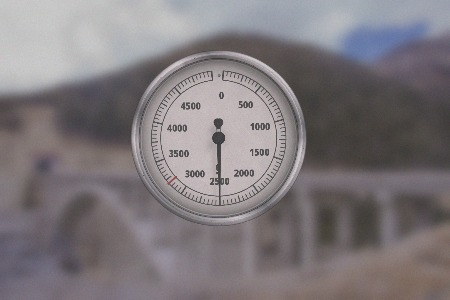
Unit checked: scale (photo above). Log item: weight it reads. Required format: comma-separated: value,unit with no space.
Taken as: 2500,g
